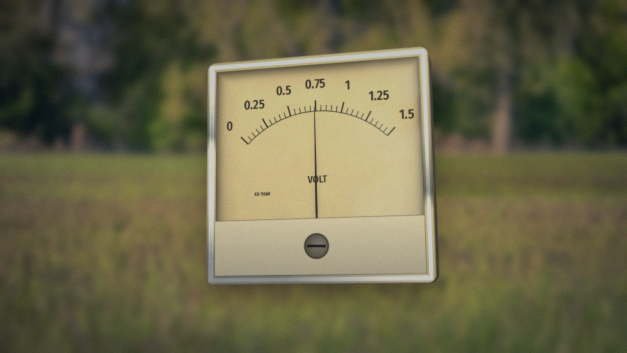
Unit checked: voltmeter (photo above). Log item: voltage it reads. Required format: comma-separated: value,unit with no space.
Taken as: 0.75,V
